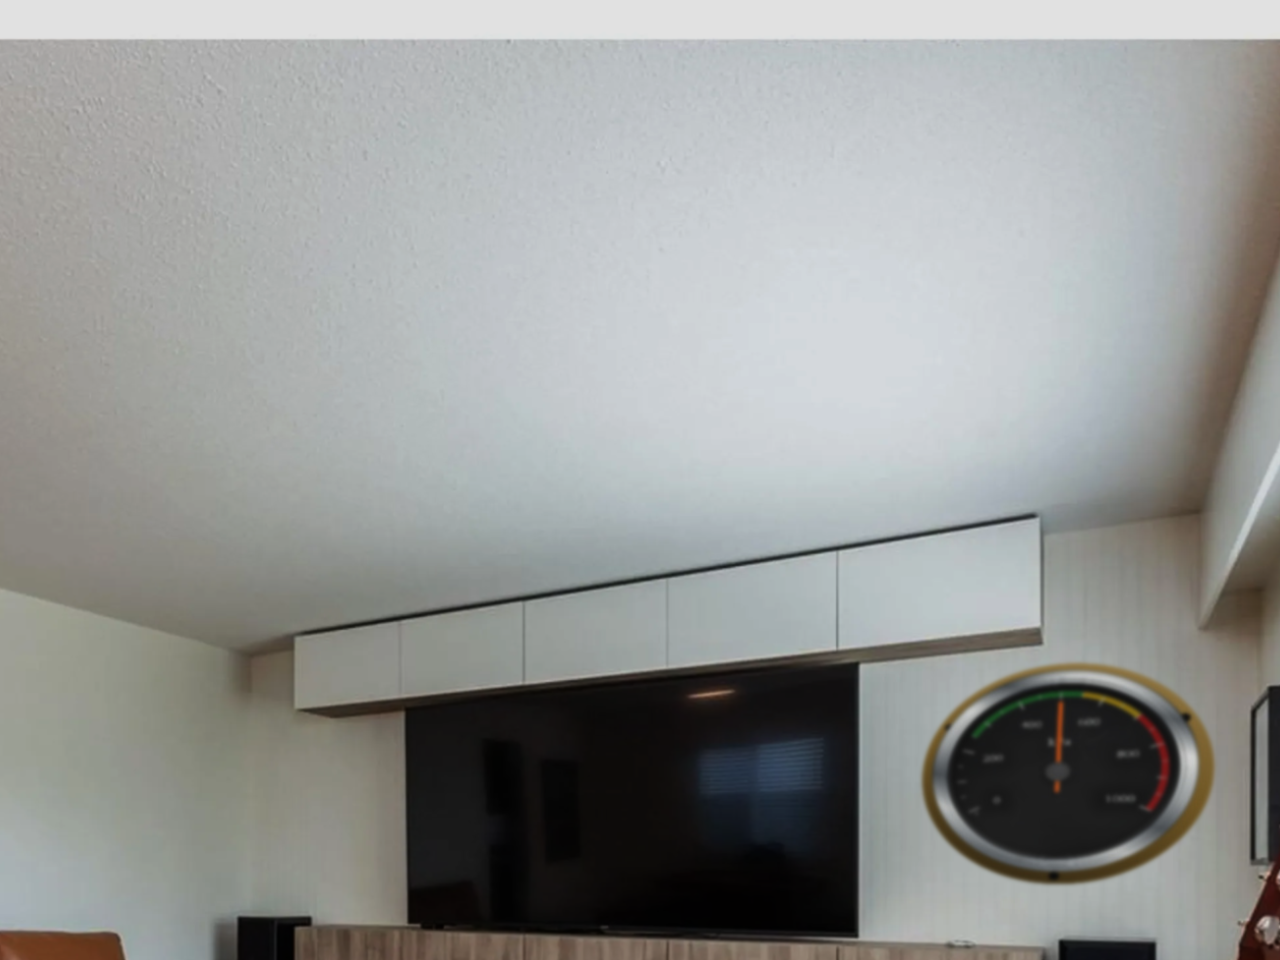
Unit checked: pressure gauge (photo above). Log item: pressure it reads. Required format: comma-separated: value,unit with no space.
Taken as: 500,kPa
